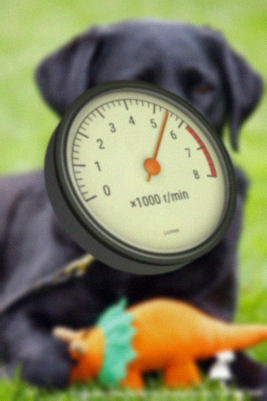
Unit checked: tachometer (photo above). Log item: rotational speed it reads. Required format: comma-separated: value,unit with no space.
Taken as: 5400,rpm
